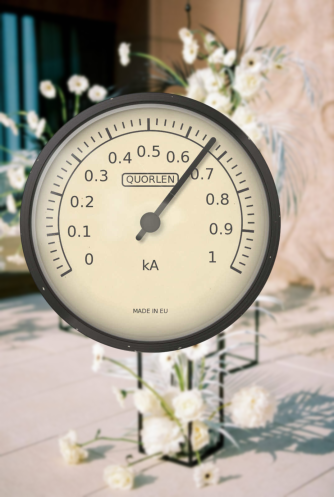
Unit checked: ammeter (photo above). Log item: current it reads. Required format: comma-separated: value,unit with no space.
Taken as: 0.66,kA
